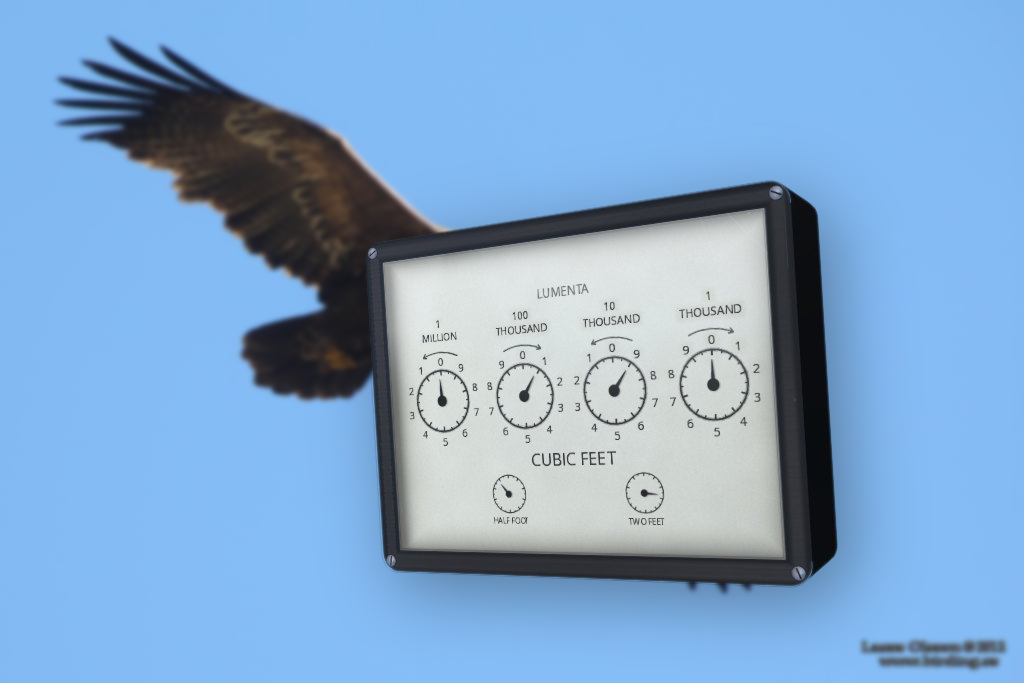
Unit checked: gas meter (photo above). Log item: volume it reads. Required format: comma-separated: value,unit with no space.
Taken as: 9000,ft³
